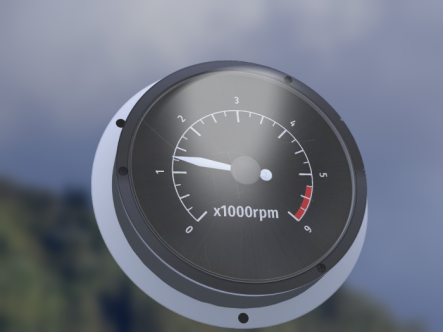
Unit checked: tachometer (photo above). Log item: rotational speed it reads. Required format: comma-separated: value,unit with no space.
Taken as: 1250,rpm
